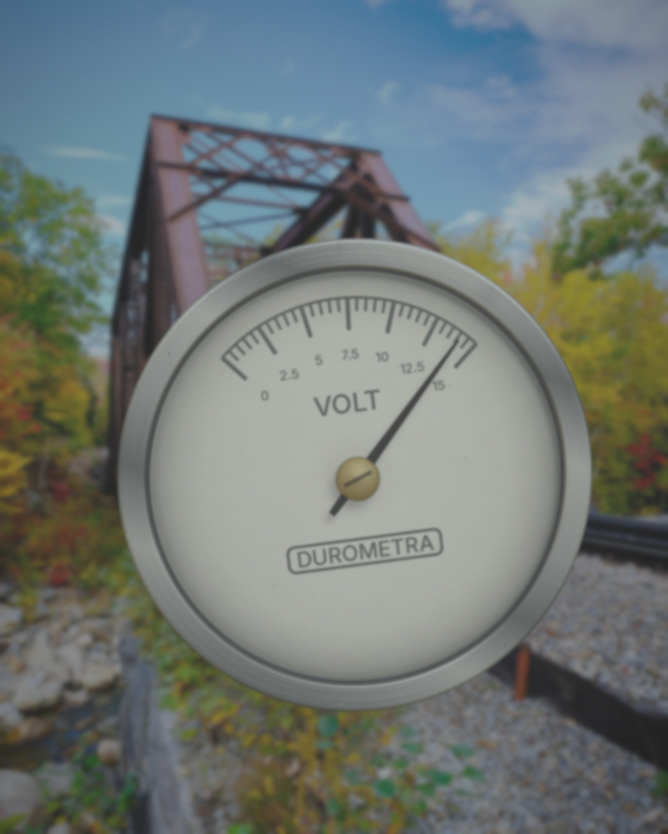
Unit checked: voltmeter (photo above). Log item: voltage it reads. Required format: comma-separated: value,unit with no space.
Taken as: 14,V
